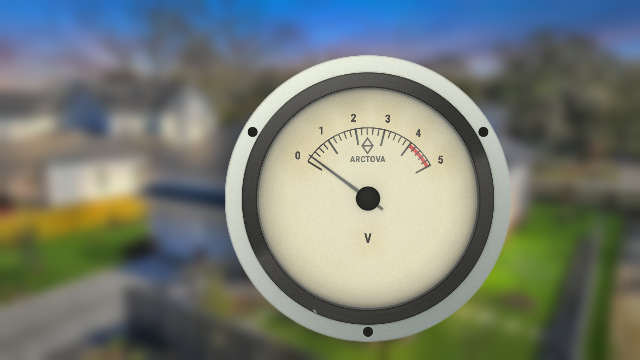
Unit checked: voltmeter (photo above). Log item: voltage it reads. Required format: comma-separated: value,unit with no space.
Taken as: 0.2,V
